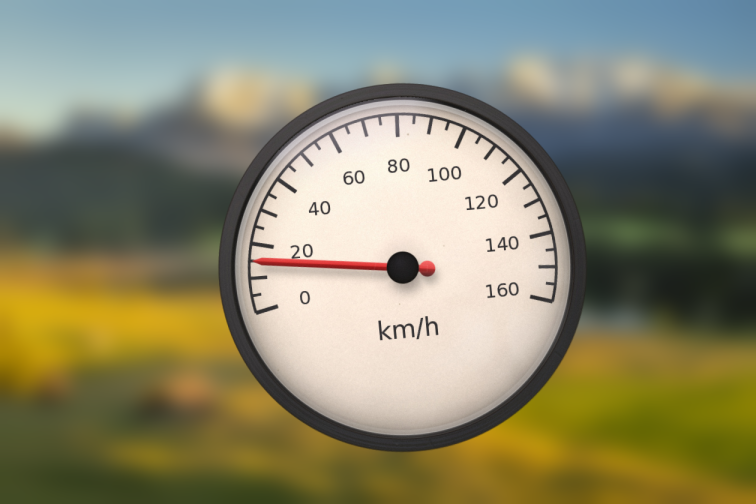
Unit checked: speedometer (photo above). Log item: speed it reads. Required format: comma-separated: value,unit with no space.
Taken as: 15,km/h
